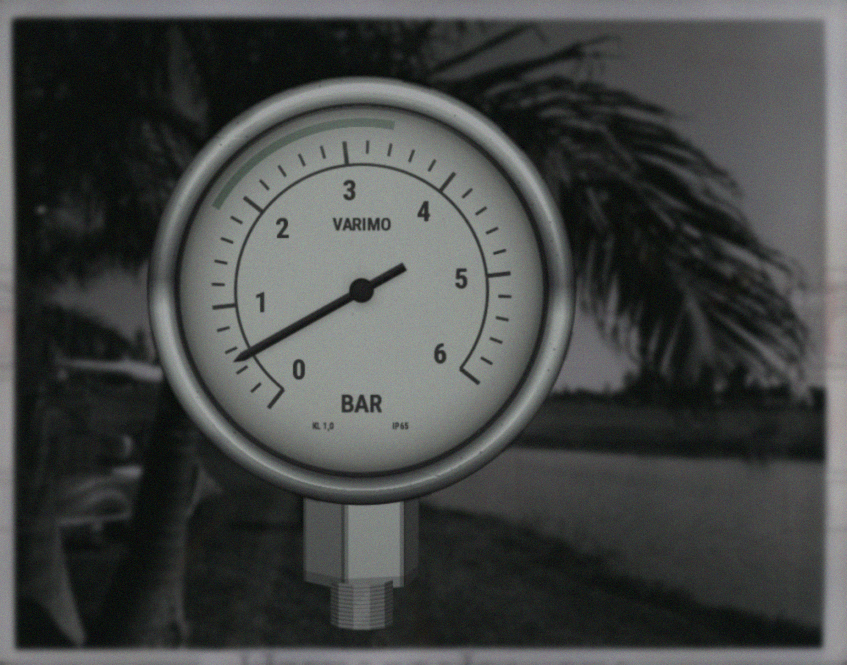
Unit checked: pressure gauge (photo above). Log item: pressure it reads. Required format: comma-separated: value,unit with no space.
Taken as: 0.5,bar
